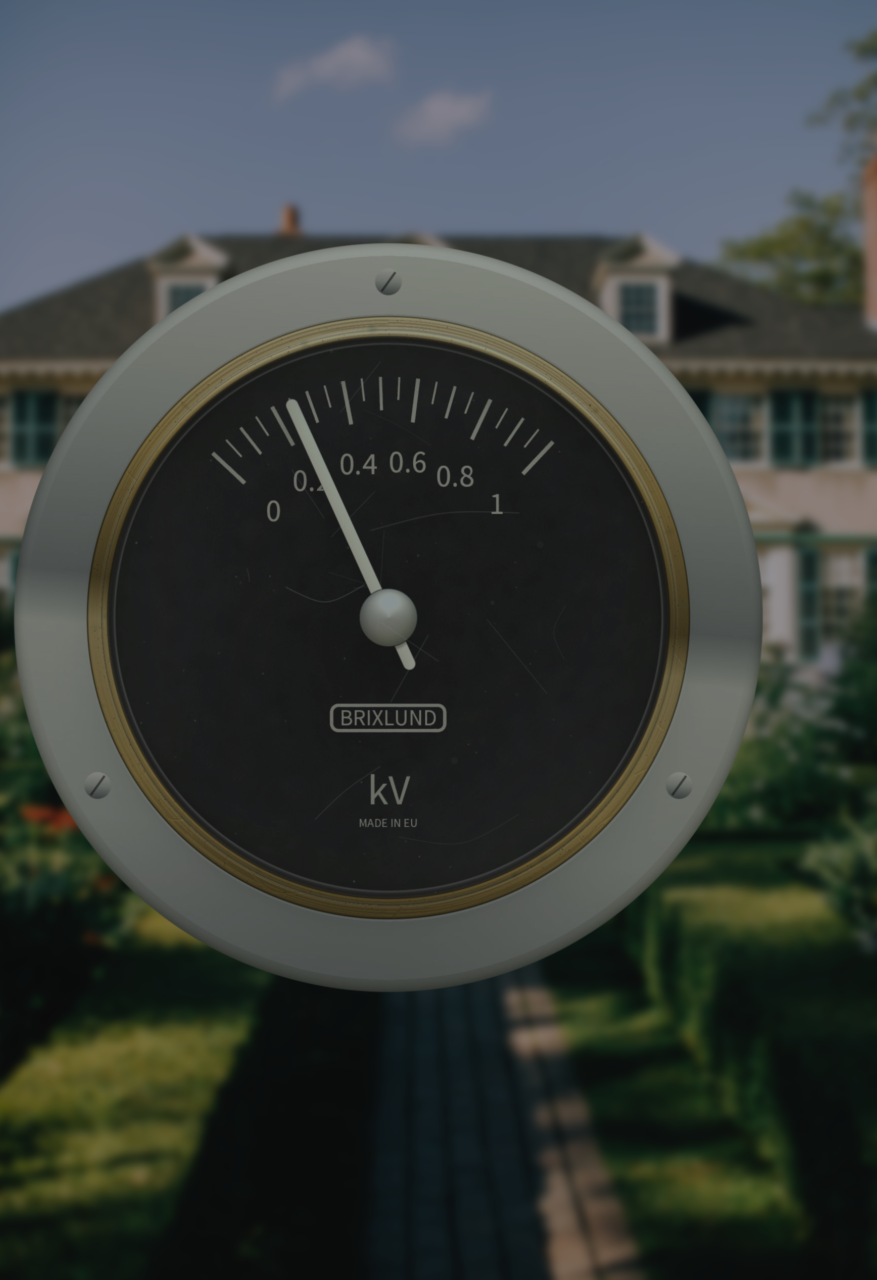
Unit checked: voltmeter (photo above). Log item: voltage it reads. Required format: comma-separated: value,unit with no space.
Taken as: 0.25,kV
